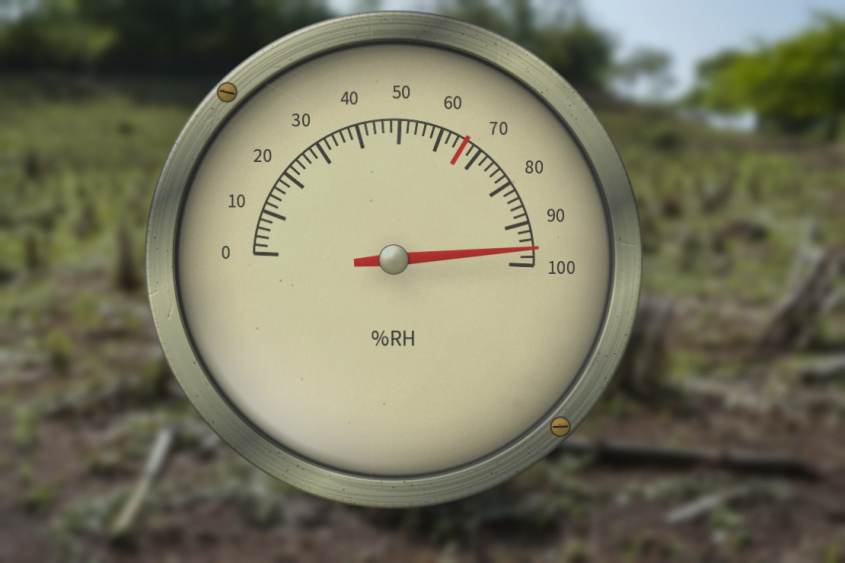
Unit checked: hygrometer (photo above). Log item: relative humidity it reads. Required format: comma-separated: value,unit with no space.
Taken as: 96,%
